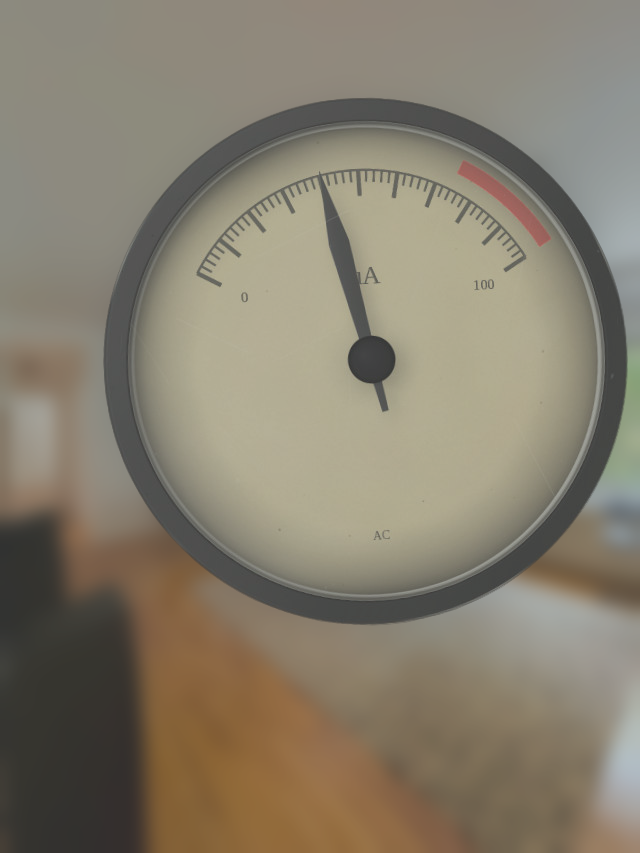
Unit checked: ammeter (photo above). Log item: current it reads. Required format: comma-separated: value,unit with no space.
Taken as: 40,µA
